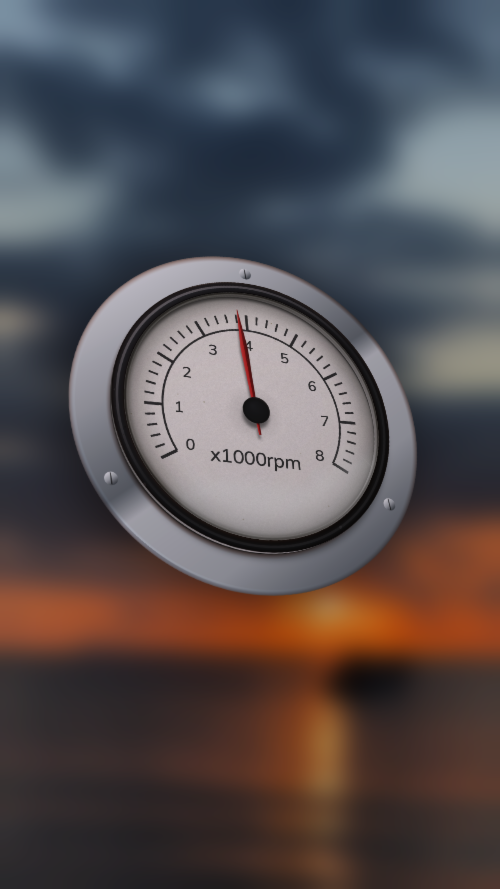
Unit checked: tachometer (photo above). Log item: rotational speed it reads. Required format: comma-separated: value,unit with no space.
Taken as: 3800,rpm
